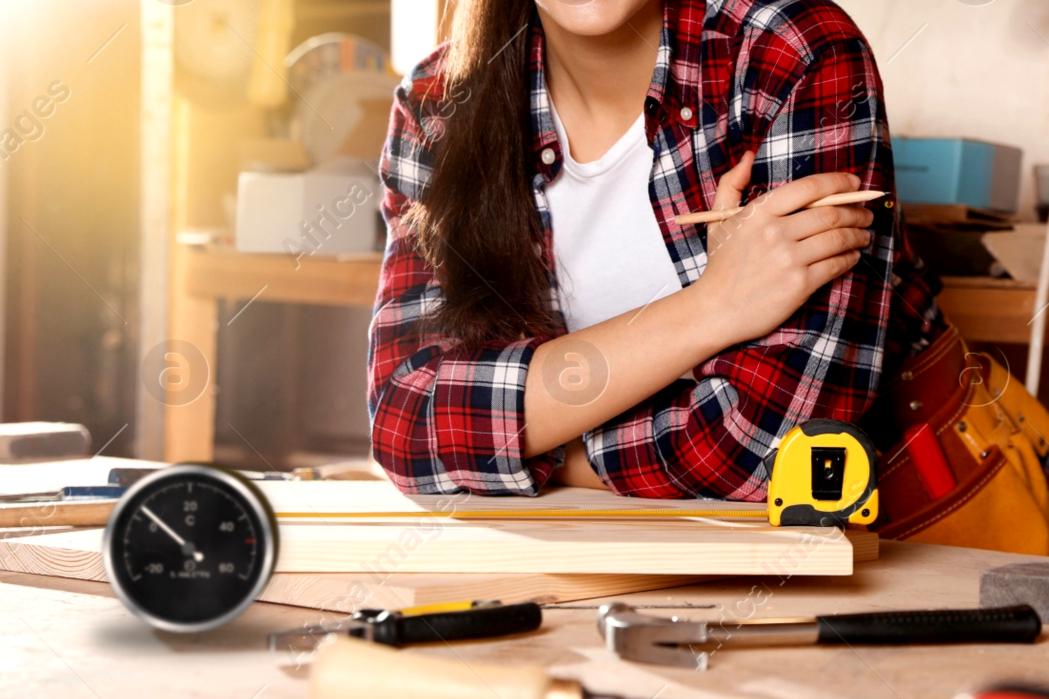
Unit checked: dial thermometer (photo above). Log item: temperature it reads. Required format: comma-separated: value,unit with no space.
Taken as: 4,°C
